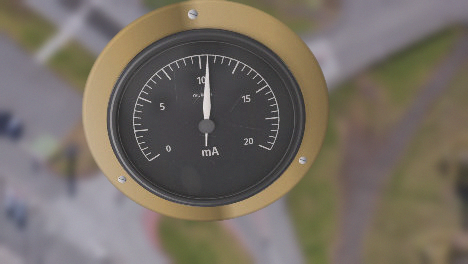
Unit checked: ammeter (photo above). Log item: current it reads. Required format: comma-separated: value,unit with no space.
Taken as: 10.5,mA
